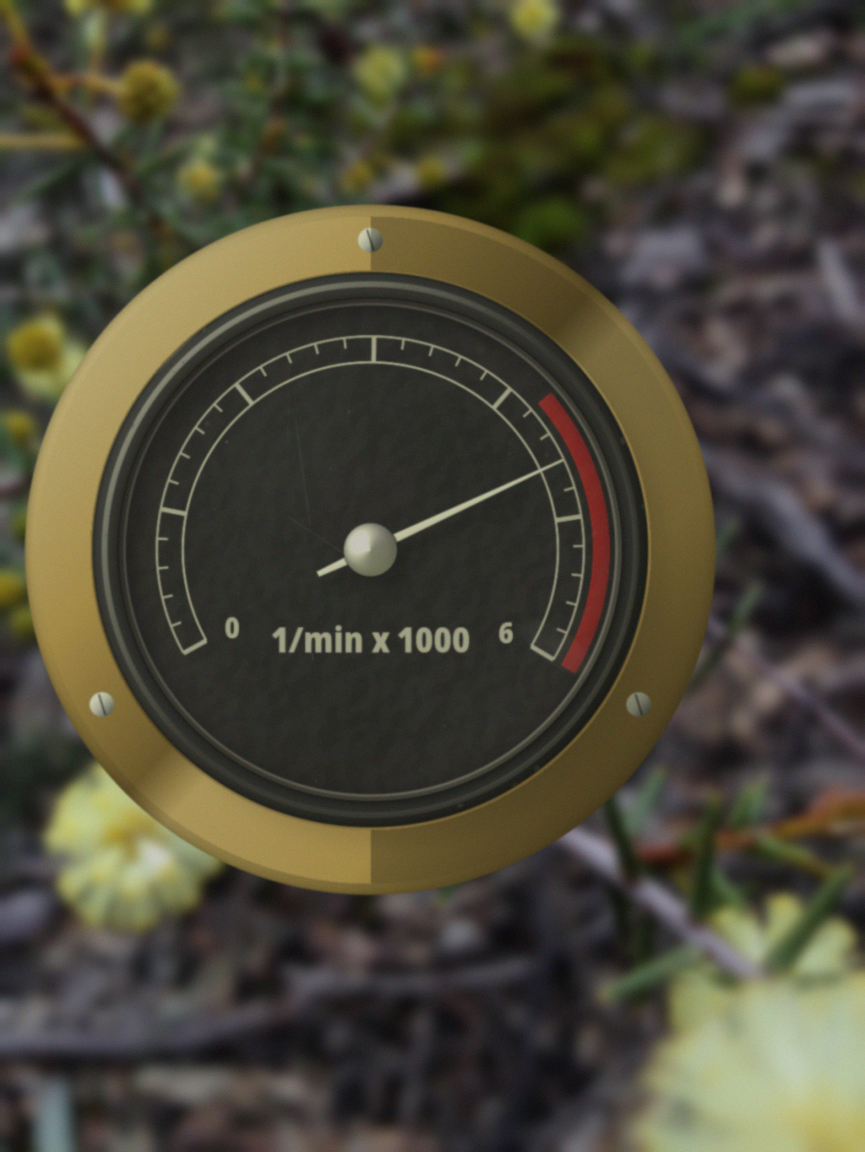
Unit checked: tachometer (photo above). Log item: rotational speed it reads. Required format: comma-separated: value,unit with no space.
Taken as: 4600,rpm
